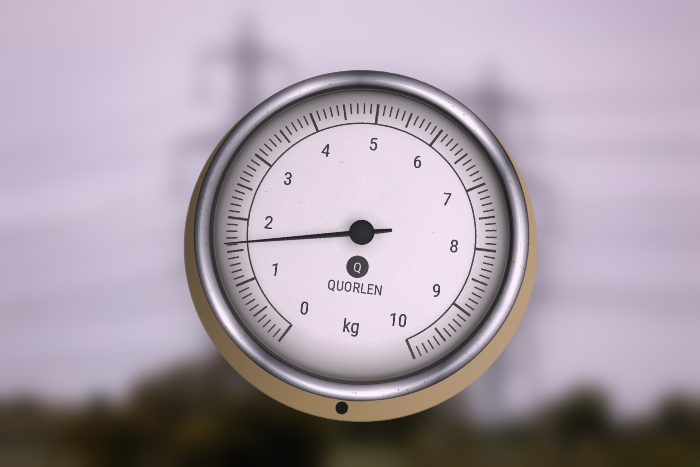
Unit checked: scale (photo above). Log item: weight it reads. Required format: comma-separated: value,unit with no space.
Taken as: 1.6,kg
